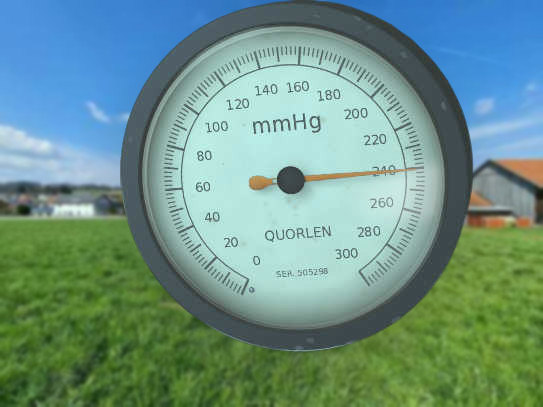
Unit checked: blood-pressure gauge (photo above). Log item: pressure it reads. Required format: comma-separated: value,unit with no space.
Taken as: 240,mmHg
